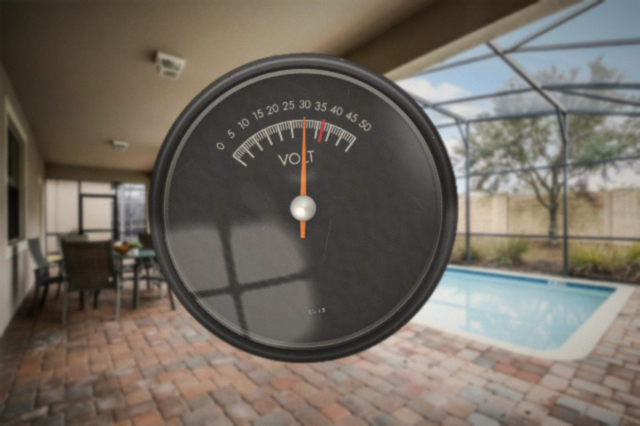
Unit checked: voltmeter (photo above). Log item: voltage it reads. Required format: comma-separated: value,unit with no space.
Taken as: 30,V
